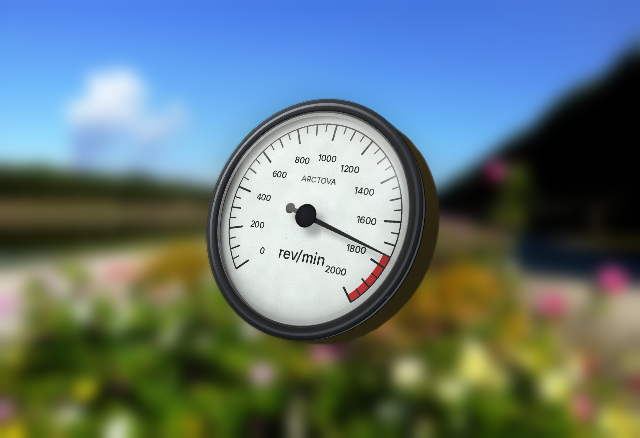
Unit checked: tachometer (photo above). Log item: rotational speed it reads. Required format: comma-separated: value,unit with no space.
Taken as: 1750,rpm
